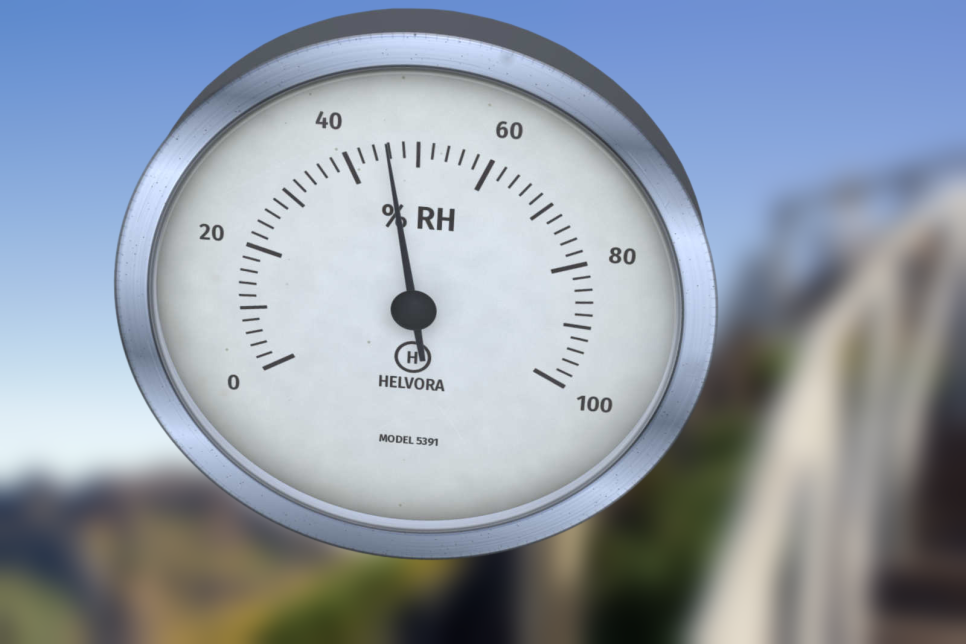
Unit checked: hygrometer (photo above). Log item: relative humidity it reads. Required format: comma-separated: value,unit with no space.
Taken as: 46,%
